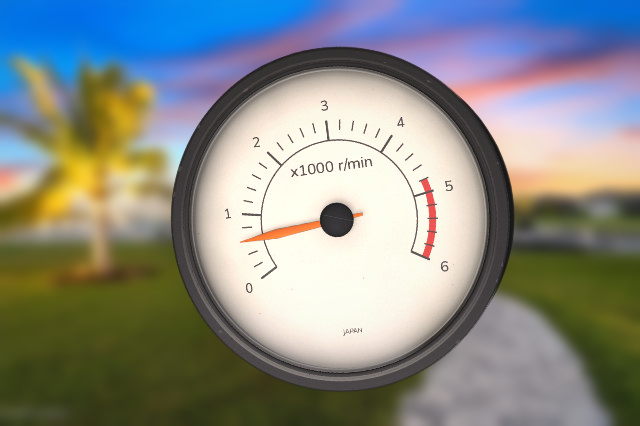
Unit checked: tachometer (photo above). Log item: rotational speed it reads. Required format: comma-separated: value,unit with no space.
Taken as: 600,rpm
